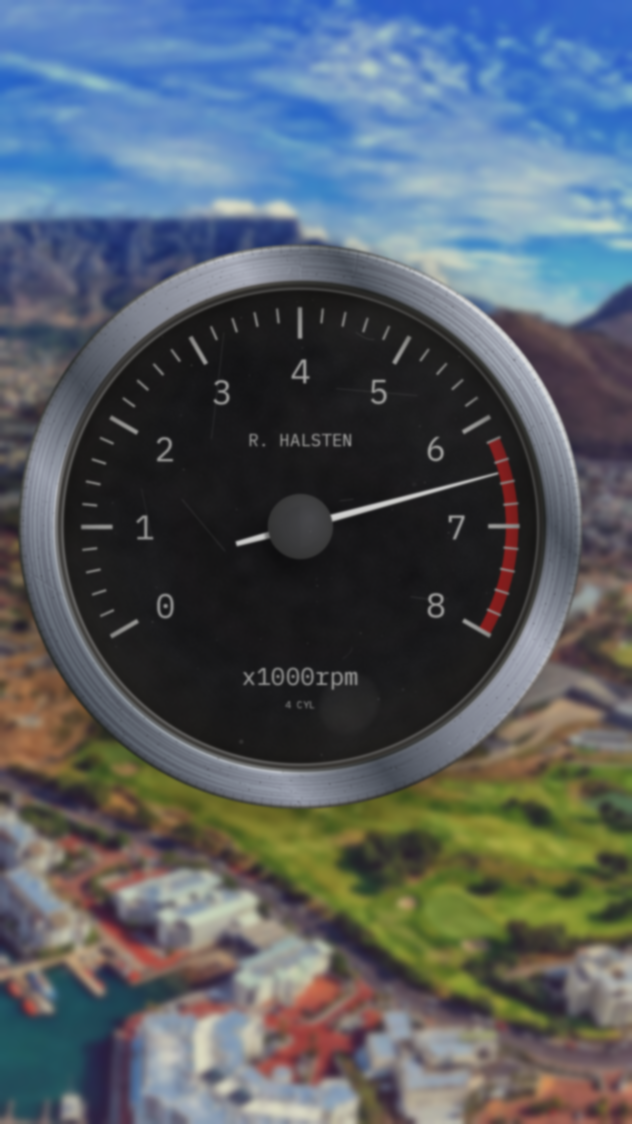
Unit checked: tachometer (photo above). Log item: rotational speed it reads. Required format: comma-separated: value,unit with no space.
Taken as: 6500,rpm
